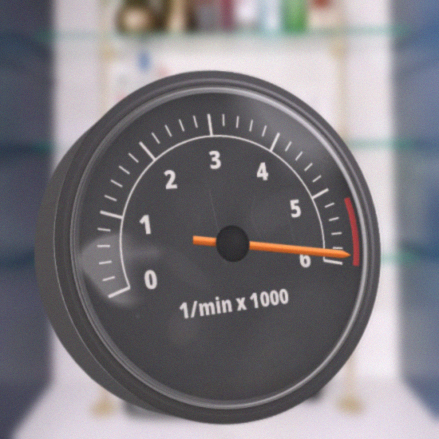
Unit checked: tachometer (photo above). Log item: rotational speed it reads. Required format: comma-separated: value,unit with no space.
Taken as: 5900,rpm
